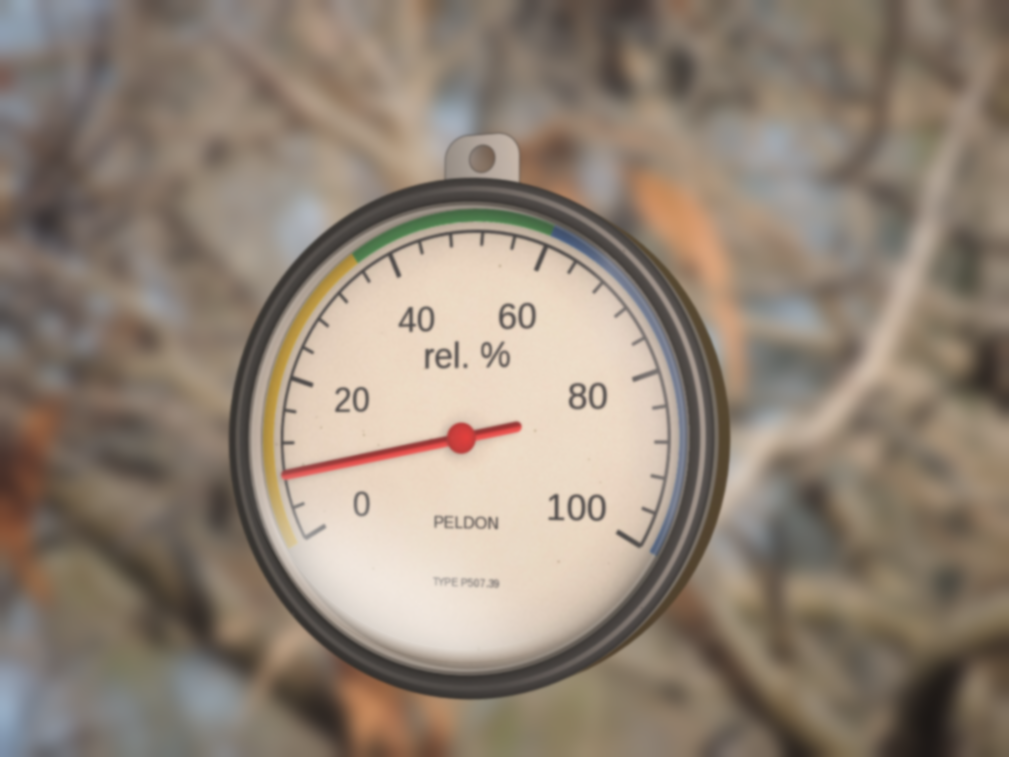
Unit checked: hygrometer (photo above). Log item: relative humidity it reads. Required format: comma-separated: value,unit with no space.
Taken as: 8,%
